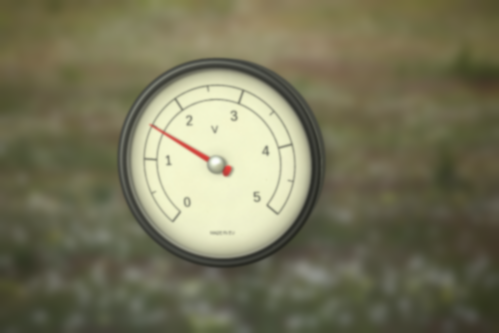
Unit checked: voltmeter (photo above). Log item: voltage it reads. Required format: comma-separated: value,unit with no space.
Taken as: 1.5,V
